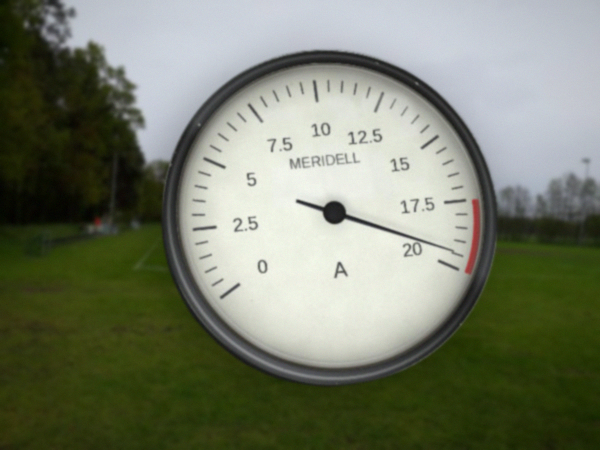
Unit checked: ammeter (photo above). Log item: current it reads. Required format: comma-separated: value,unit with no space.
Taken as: 19.5,A
